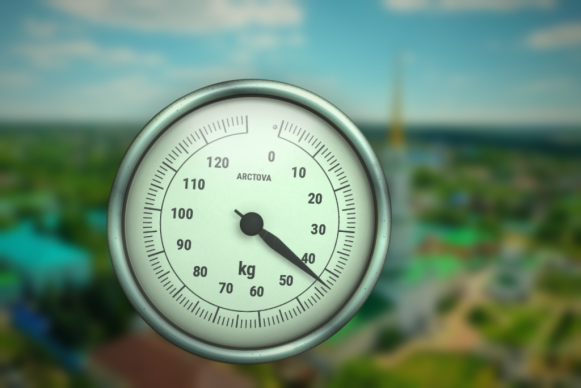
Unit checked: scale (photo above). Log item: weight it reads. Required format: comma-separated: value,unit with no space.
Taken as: 43,kg
